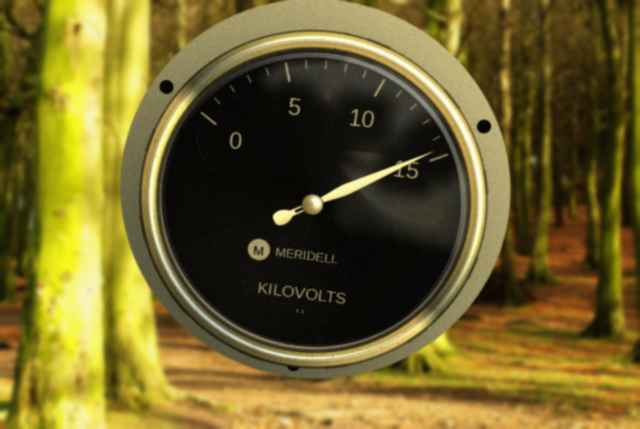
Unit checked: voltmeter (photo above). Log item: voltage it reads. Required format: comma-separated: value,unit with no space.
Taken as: 14.5,kV
